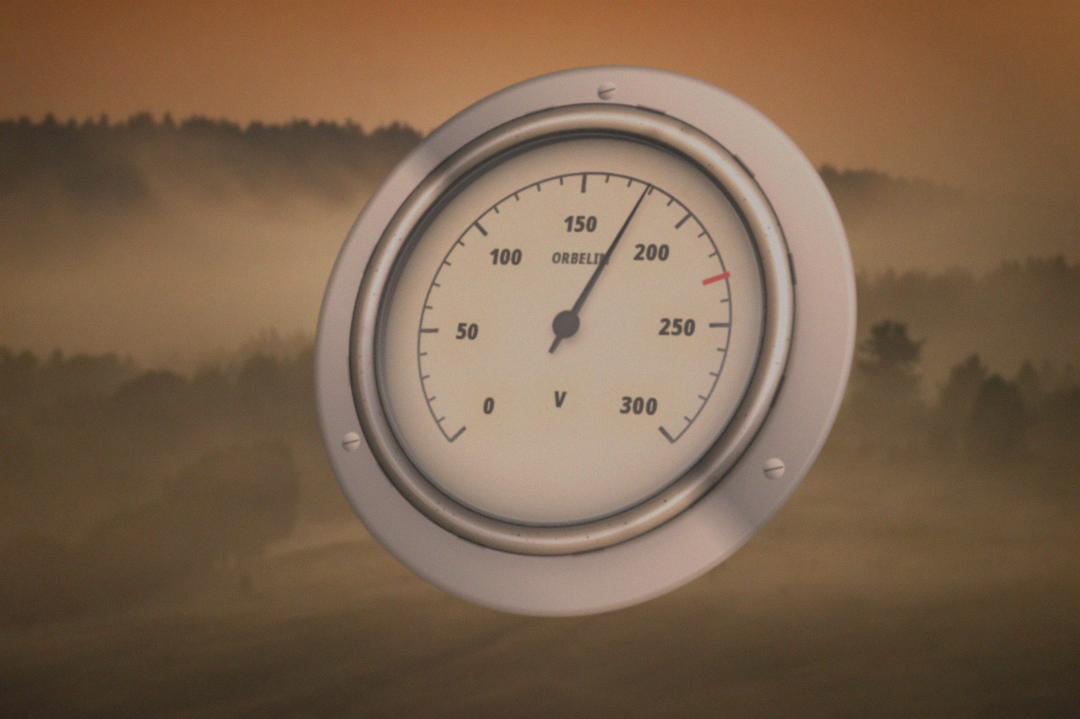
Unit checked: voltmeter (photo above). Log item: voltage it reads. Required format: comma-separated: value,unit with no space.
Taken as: 180,V
